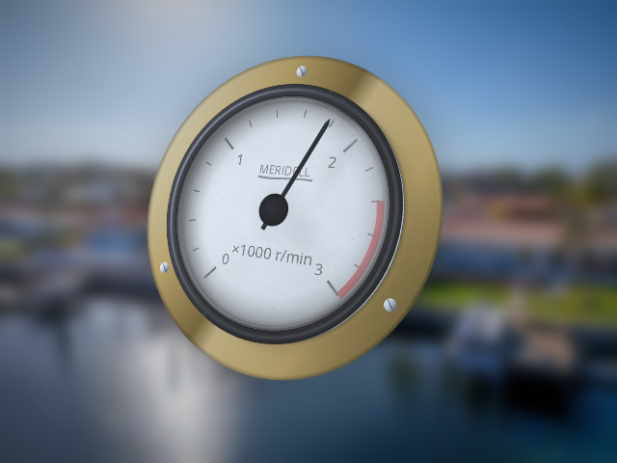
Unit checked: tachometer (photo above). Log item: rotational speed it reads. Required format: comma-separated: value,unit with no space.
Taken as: 1800,rpm
